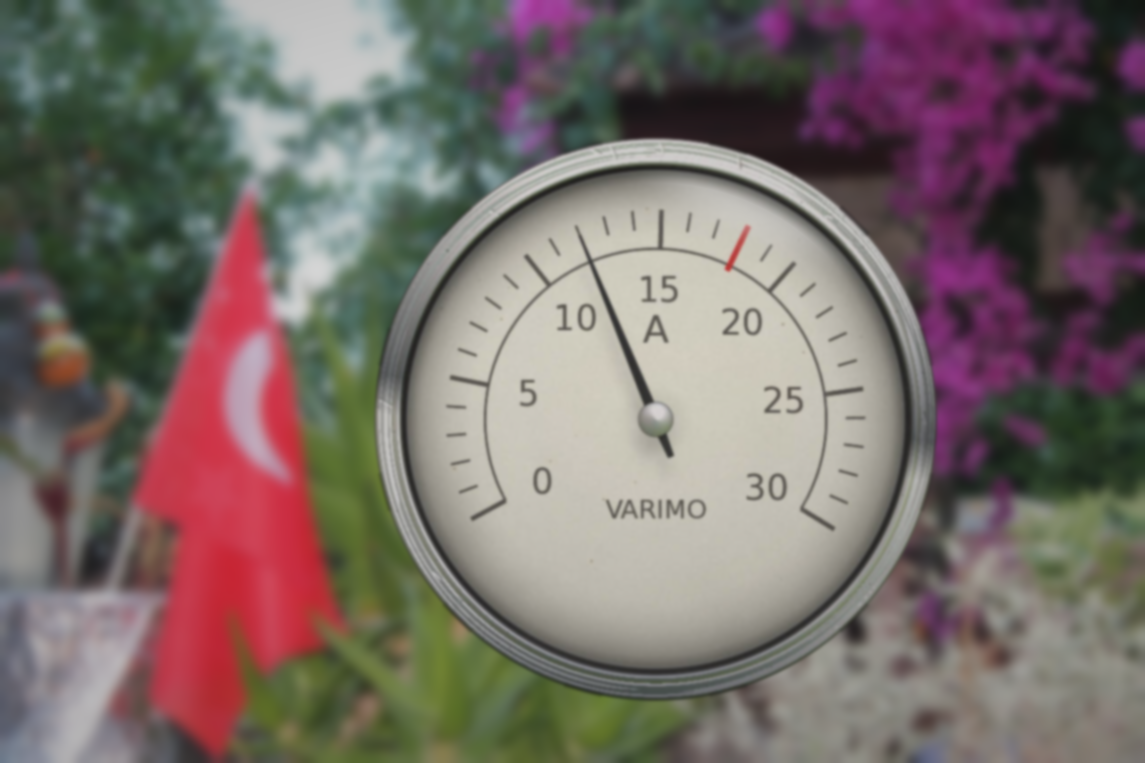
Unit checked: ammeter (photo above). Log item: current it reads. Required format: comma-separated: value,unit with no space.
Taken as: 12,A
